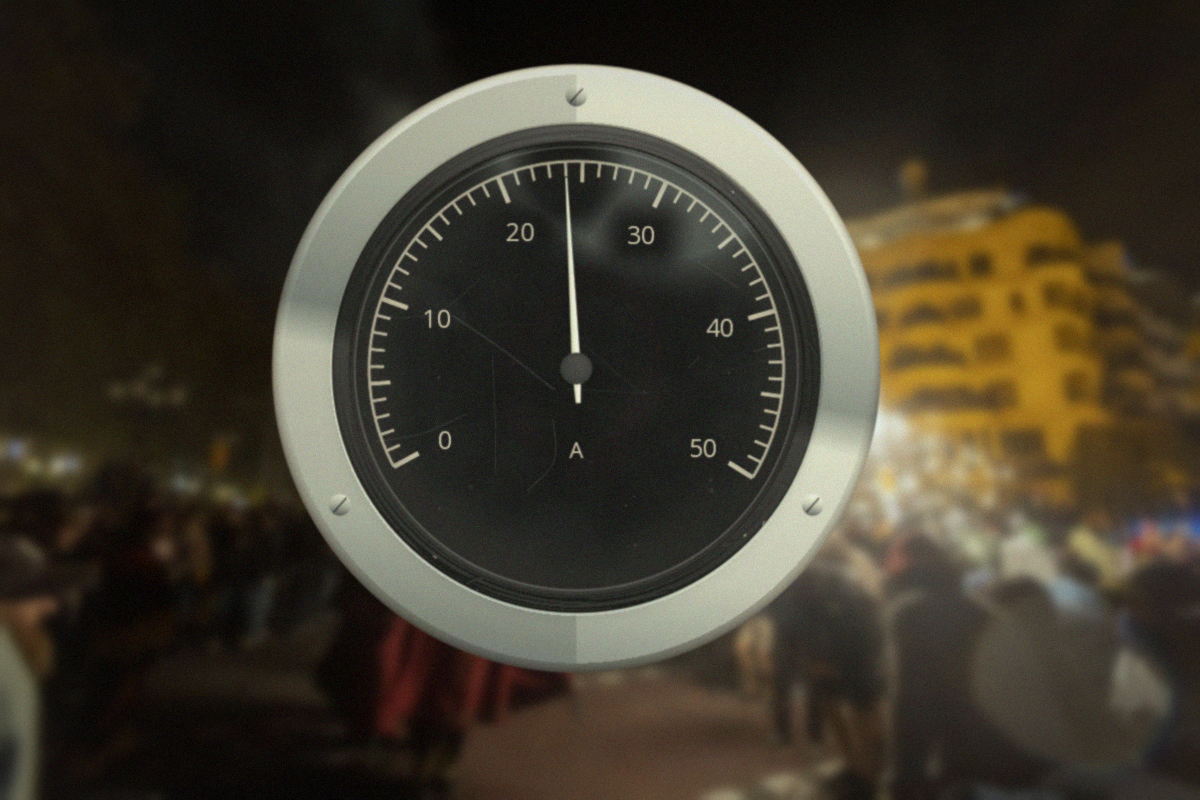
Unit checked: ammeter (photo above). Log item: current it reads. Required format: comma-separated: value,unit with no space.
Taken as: 24,A
